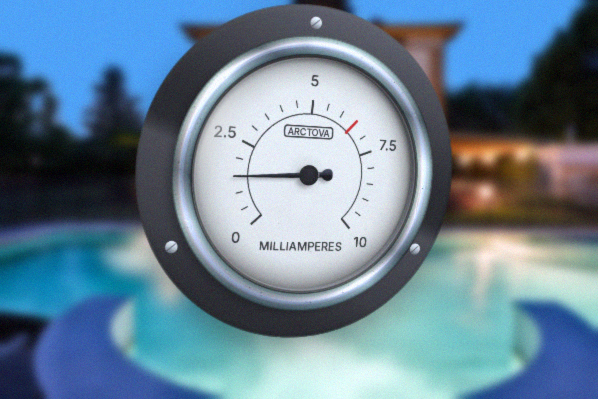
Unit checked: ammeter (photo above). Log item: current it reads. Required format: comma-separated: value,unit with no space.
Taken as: 1.5,mA
